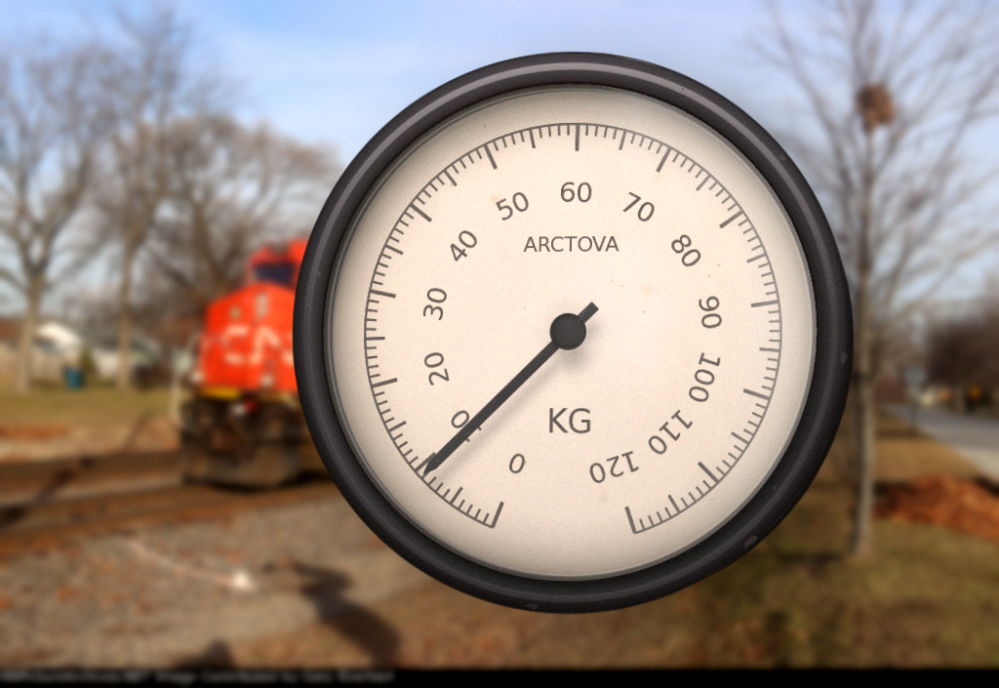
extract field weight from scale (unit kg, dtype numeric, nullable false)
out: 9 kg
